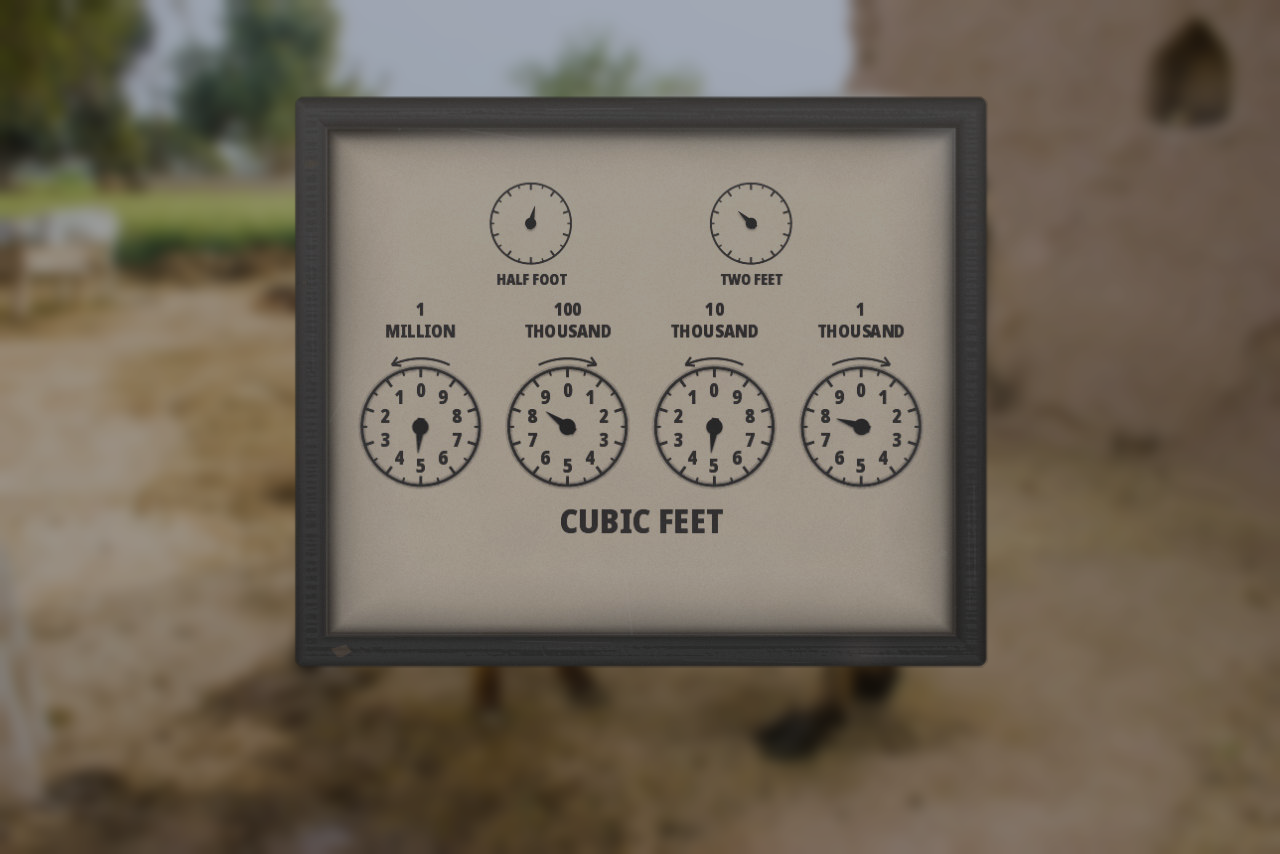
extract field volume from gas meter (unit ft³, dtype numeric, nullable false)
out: 484800 ft³
